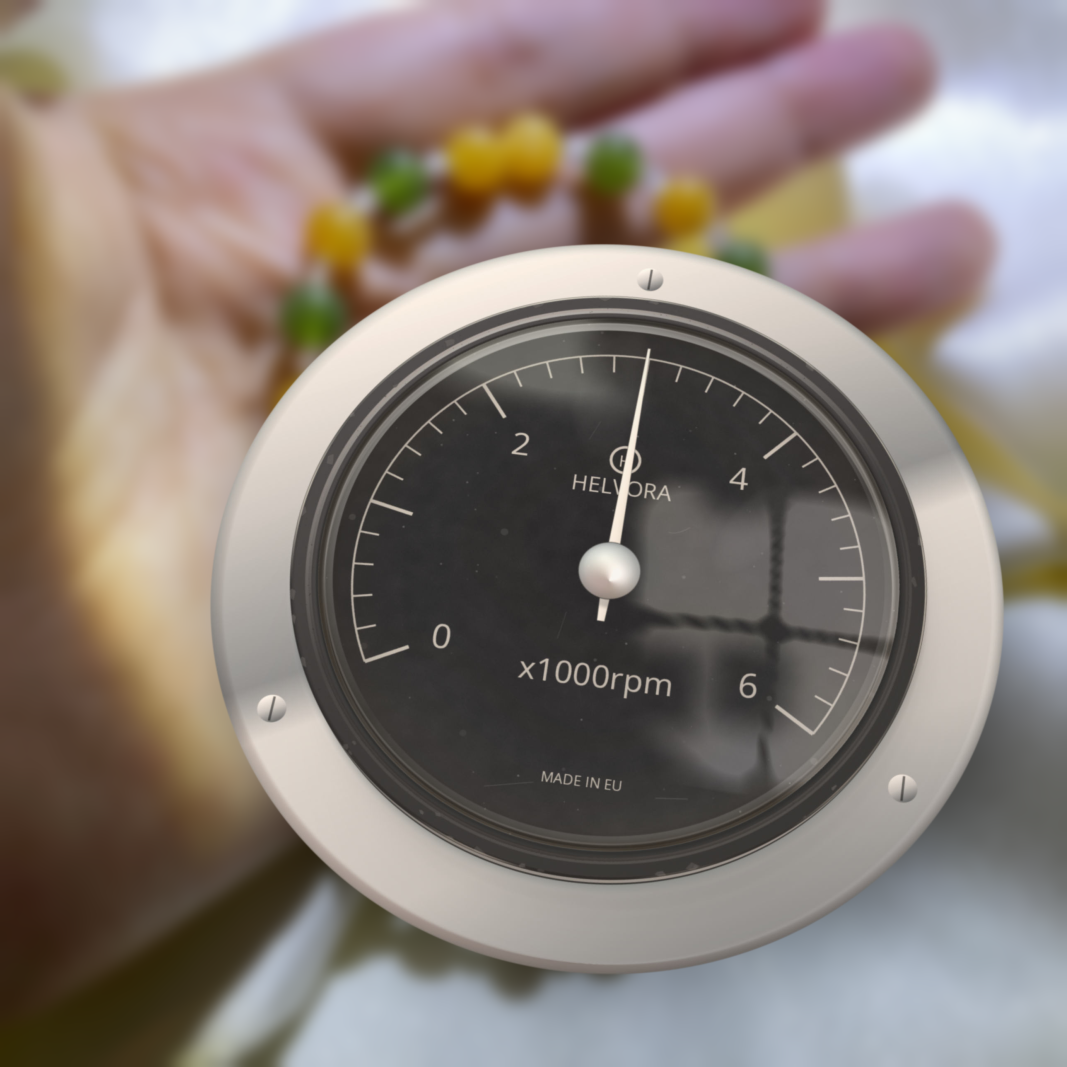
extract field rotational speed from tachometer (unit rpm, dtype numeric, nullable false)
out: 3000 rpm
